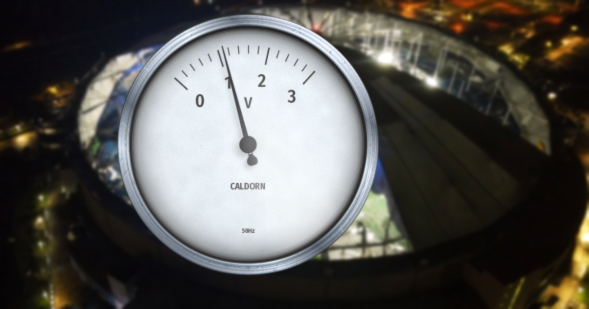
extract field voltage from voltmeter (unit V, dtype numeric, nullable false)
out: 1.1 V
